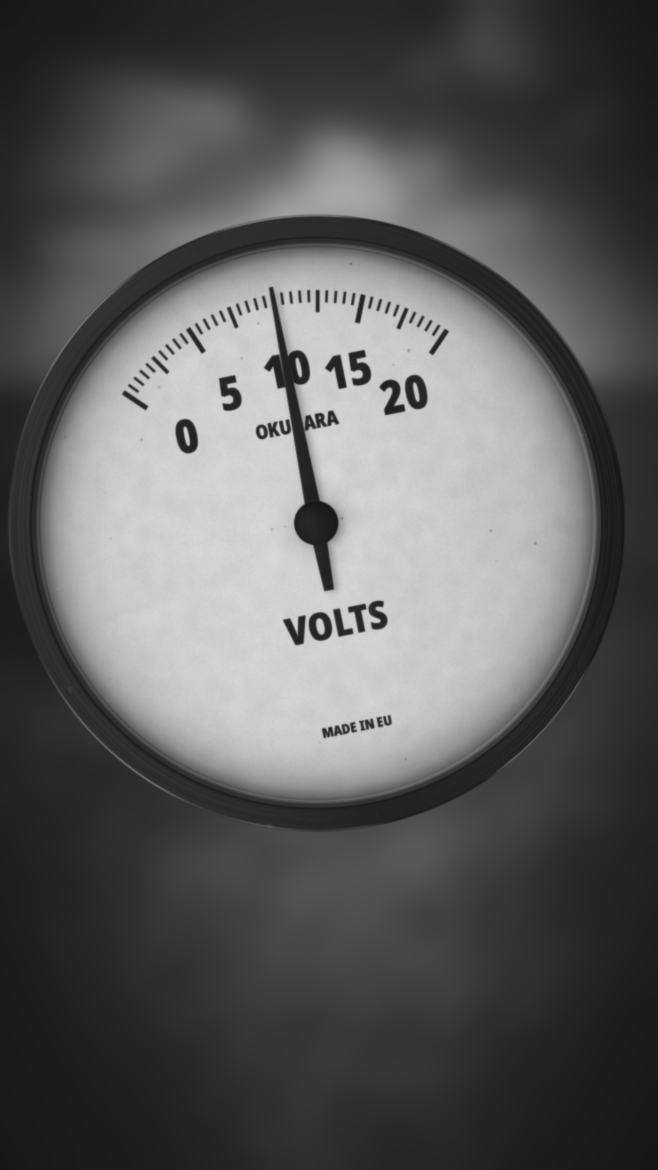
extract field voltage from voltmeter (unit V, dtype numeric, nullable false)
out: 10 V
